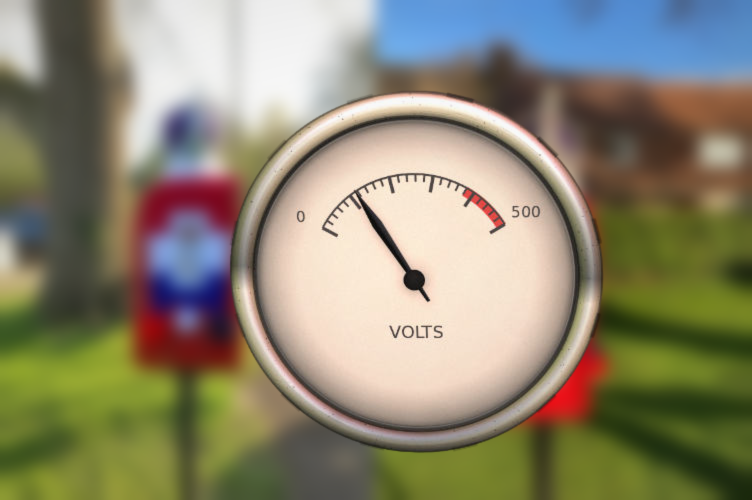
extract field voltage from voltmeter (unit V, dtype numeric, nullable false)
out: 120 V
